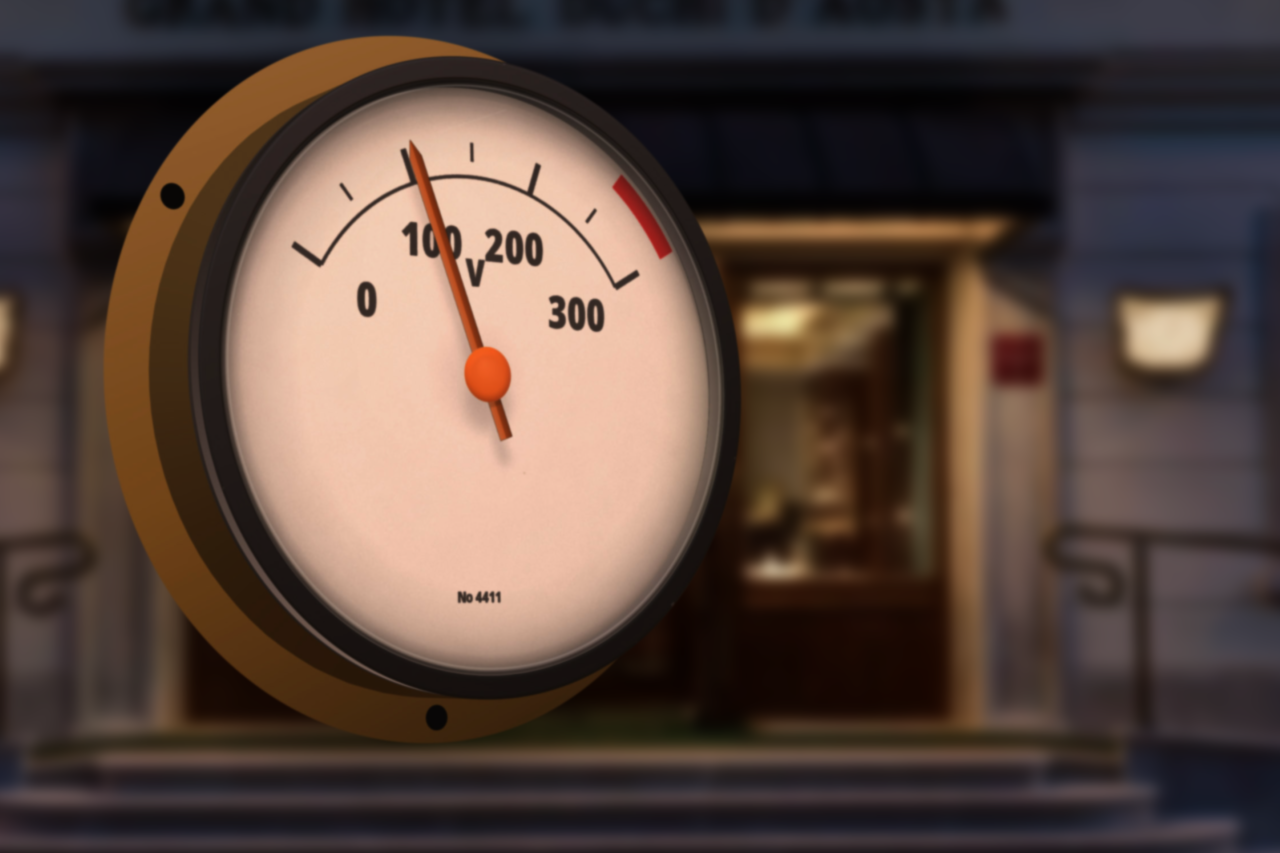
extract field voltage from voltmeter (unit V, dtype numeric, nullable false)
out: 100 V
